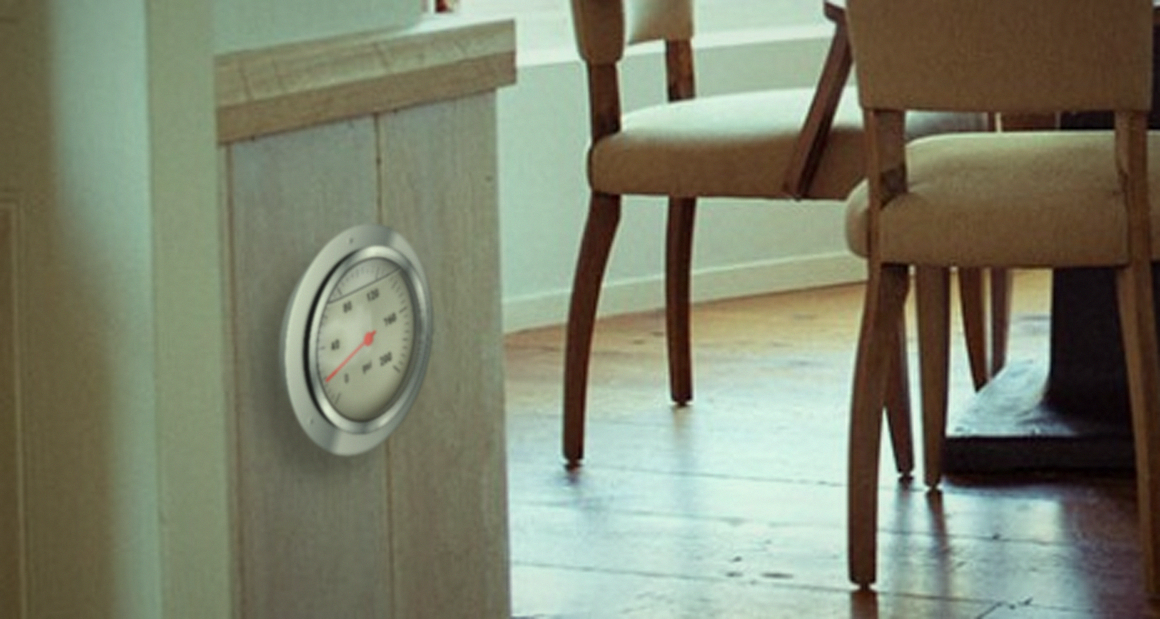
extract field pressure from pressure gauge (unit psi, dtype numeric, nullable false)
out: 20 psi
